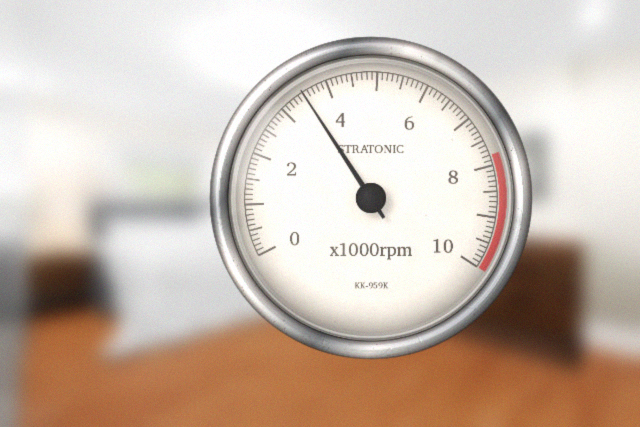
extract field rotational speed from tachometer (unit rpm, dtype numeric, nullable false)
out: 3500 rpm
